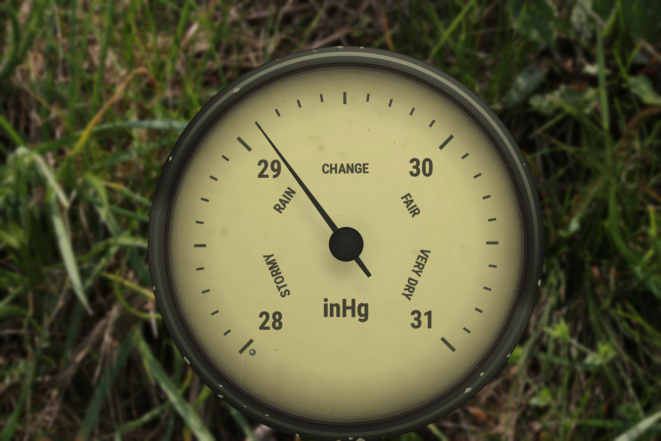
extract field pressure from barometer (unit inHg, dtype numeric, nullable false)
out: 29.1 inHg
